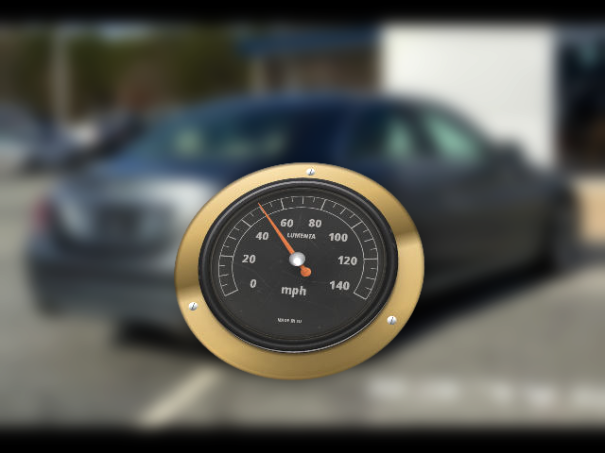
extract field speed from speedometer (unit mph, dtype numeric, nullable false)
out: 50 mph
